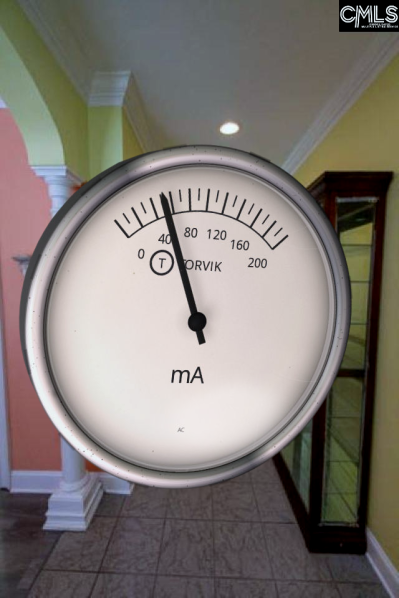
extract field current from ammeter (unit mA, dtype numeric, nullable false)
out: 50 mA
